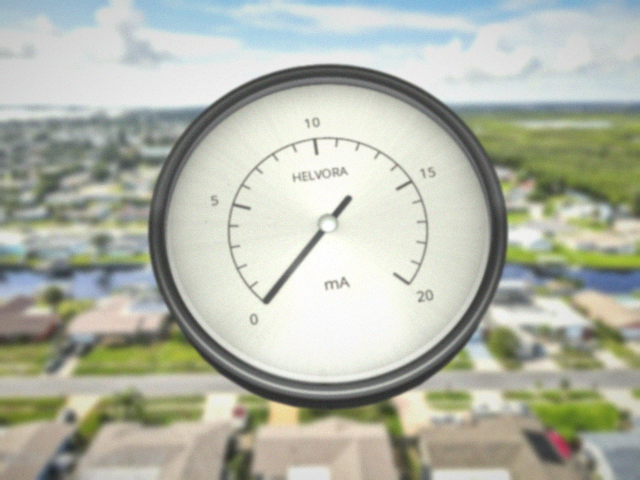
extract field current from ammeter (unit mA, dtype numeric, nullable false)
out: 0 mA
